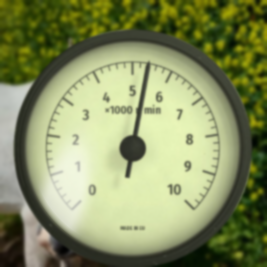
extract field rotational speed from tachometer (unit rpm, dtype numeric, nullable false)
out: 5400 rpm
